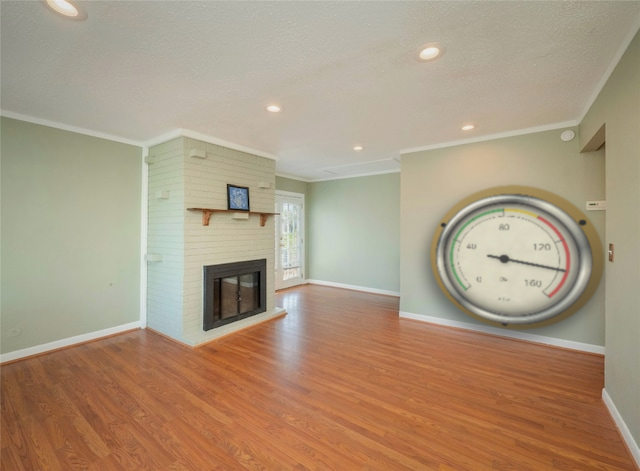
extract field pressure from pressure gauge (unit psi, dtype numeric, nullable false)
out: 140 psi
